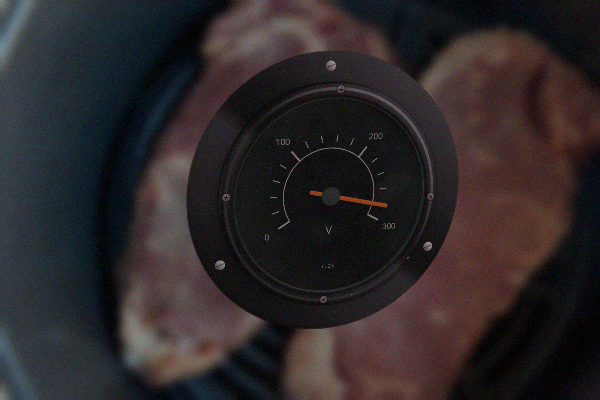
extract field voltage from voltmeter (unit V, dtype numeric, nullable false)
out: 280 V
